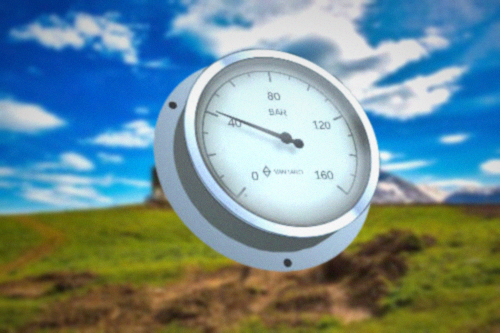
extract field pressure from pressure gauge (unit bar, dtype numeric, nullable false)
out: 40 bar
